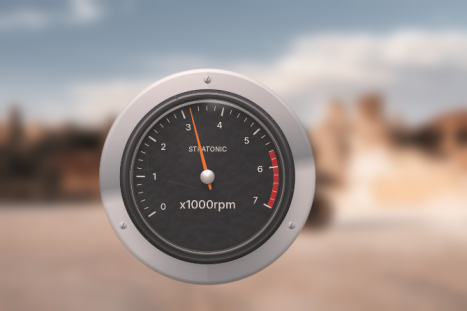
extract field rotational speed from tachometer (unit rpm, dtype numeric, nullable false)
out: 3200 rpm
